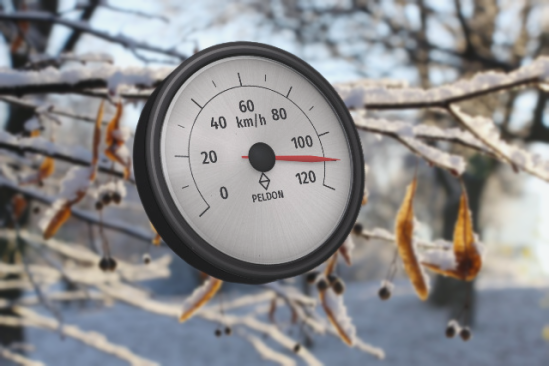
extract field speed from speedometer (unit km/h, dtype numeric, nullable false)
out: 110 km/h
